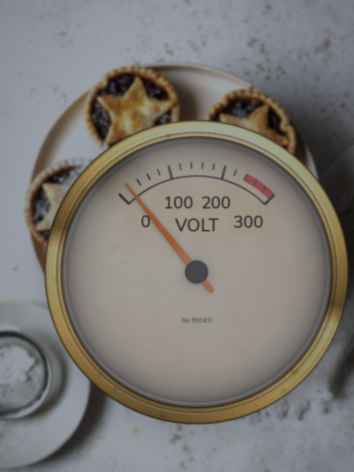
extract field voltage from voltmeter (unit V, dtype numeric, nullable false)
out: 20 V
